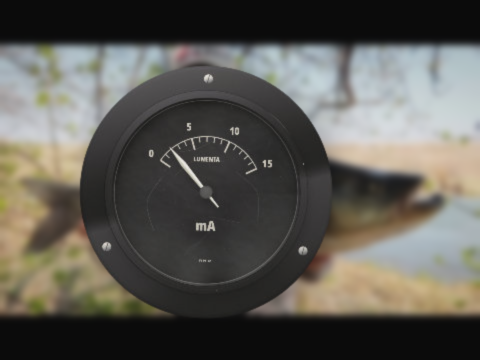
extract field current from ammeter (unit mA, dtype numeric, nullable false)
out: 2 mA
